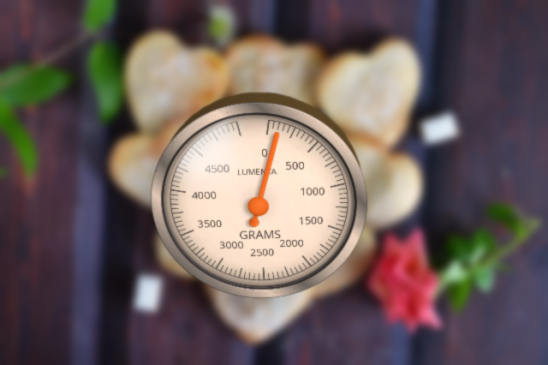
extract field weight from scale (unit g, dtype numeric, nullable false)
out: 100 g
